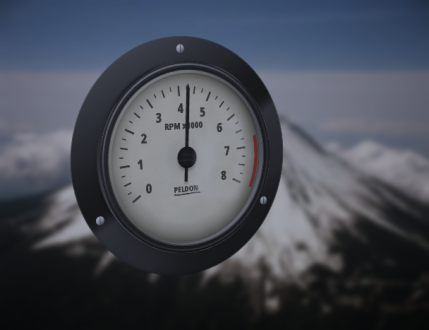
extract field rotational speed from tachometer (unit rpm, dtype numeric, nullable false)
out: 4250 rpm
